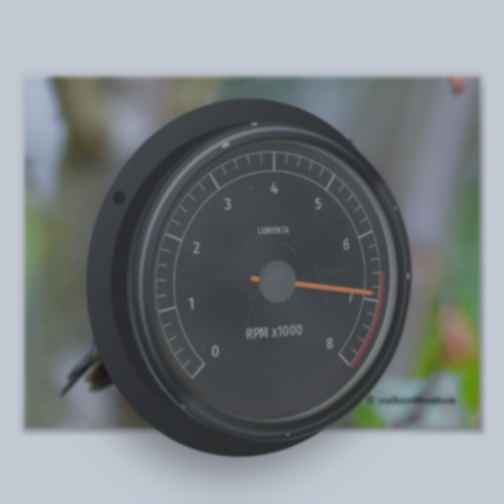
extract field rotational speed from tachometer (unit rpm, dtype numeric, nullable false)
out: 6900 rpm
